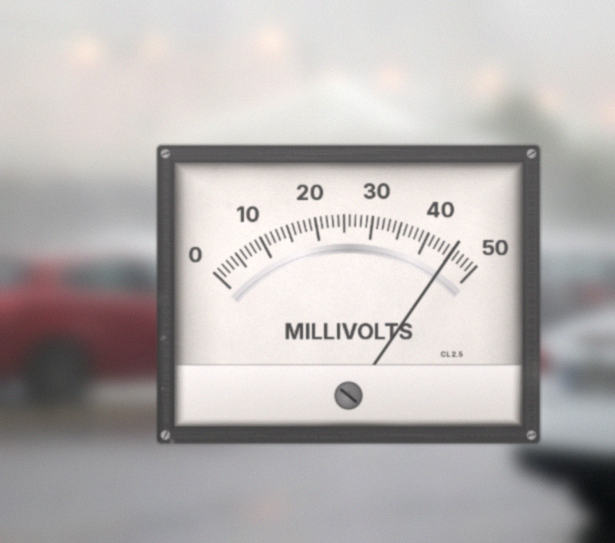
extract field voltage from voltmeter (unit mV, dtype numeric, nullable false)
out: 45 mV
